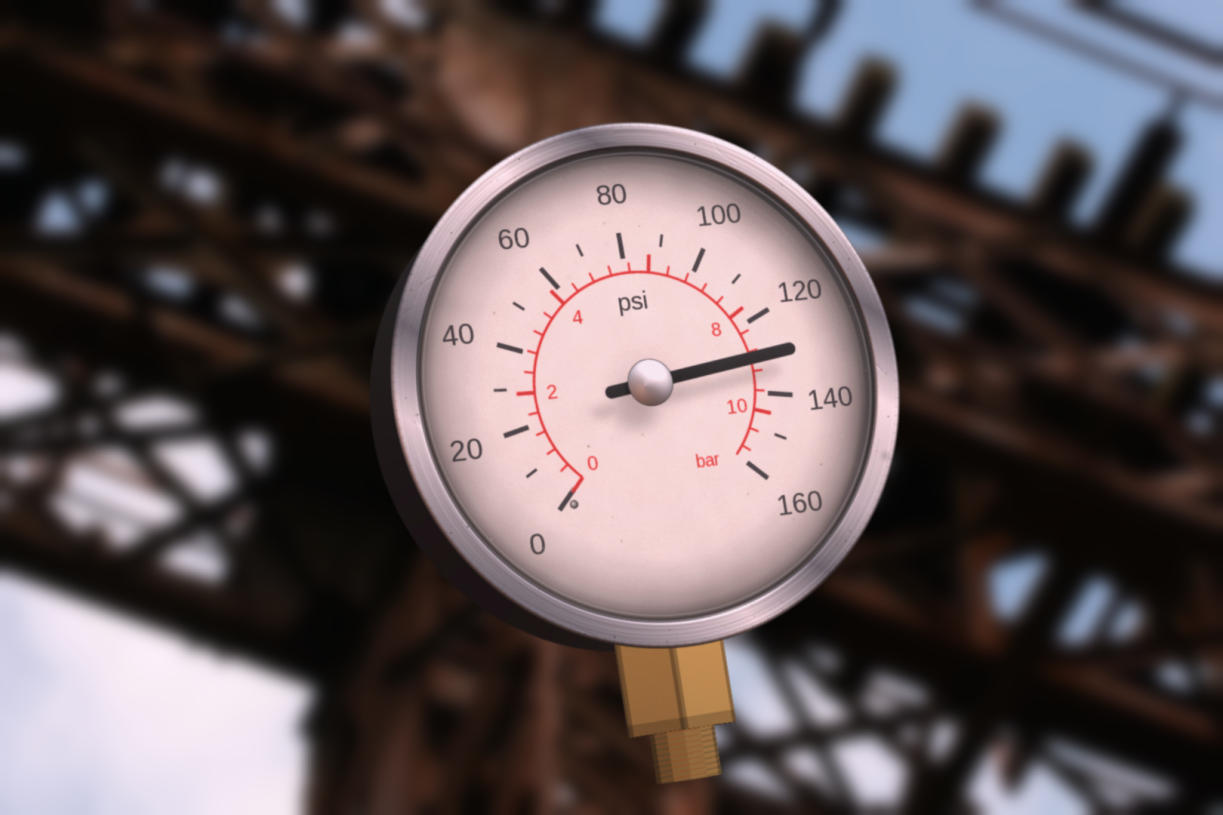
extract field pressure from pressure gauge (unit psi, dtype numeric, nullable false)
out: 130 psi
